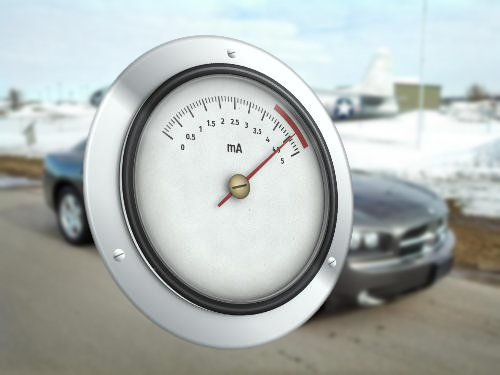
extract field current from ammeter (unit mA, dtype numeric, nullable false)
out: 4.5 mA
